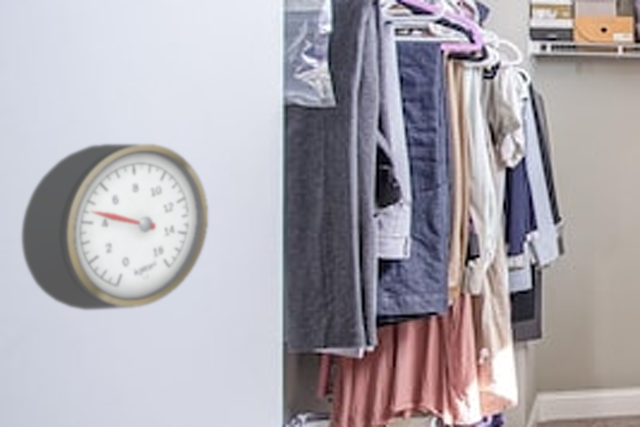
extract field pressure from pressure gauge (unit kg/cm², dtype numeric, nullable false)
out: 4.5 kg/cm²
